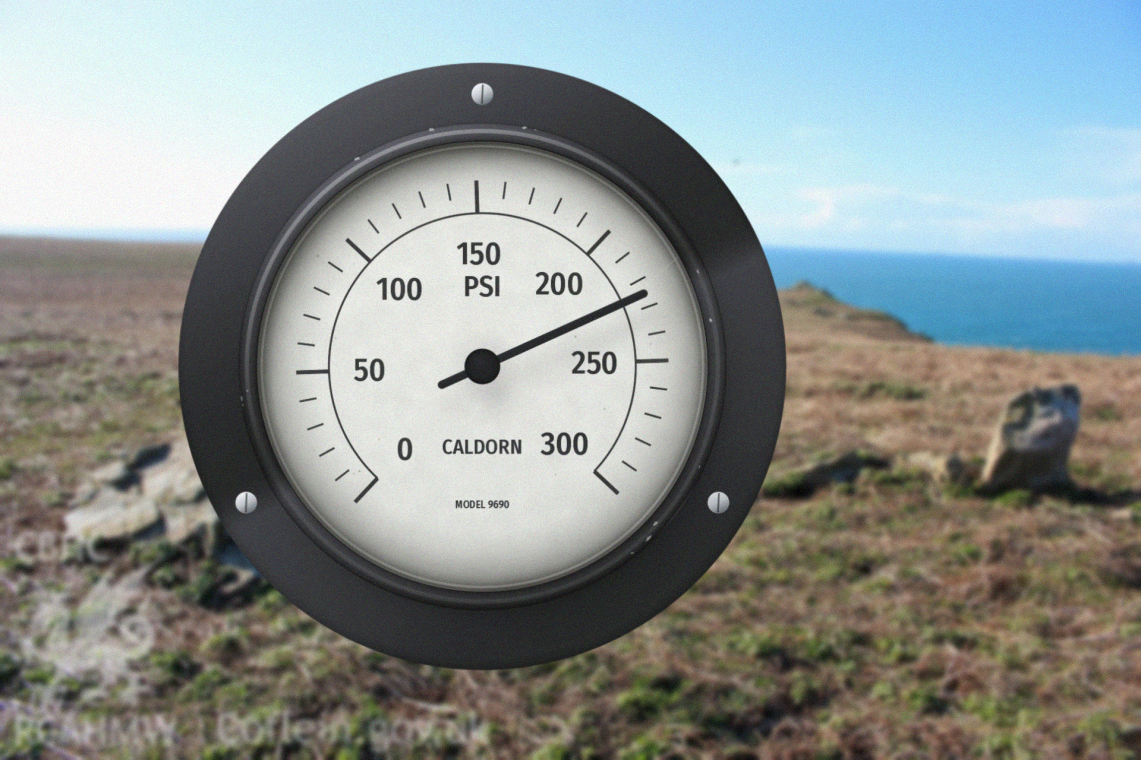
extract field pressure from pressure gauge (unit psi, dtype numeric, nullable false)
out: 225 psi
